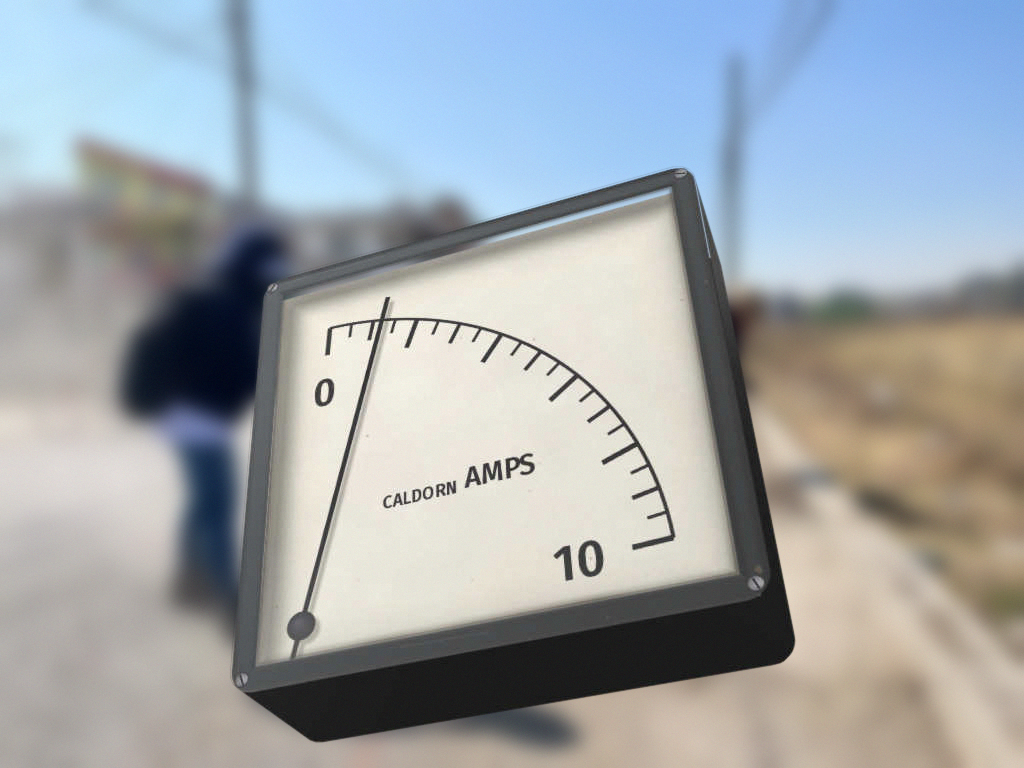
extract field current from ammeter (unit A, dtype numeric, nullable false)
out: 1.25 A
